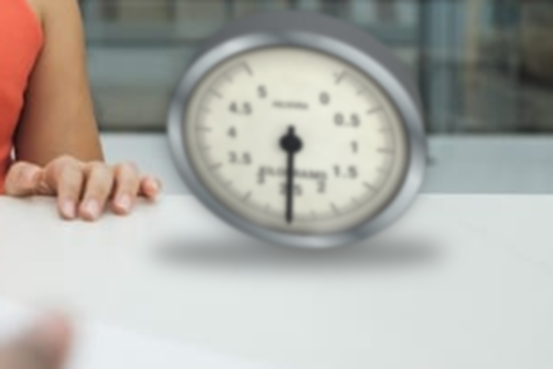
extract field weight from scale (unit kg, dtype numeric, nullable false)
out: 2.5 kg
